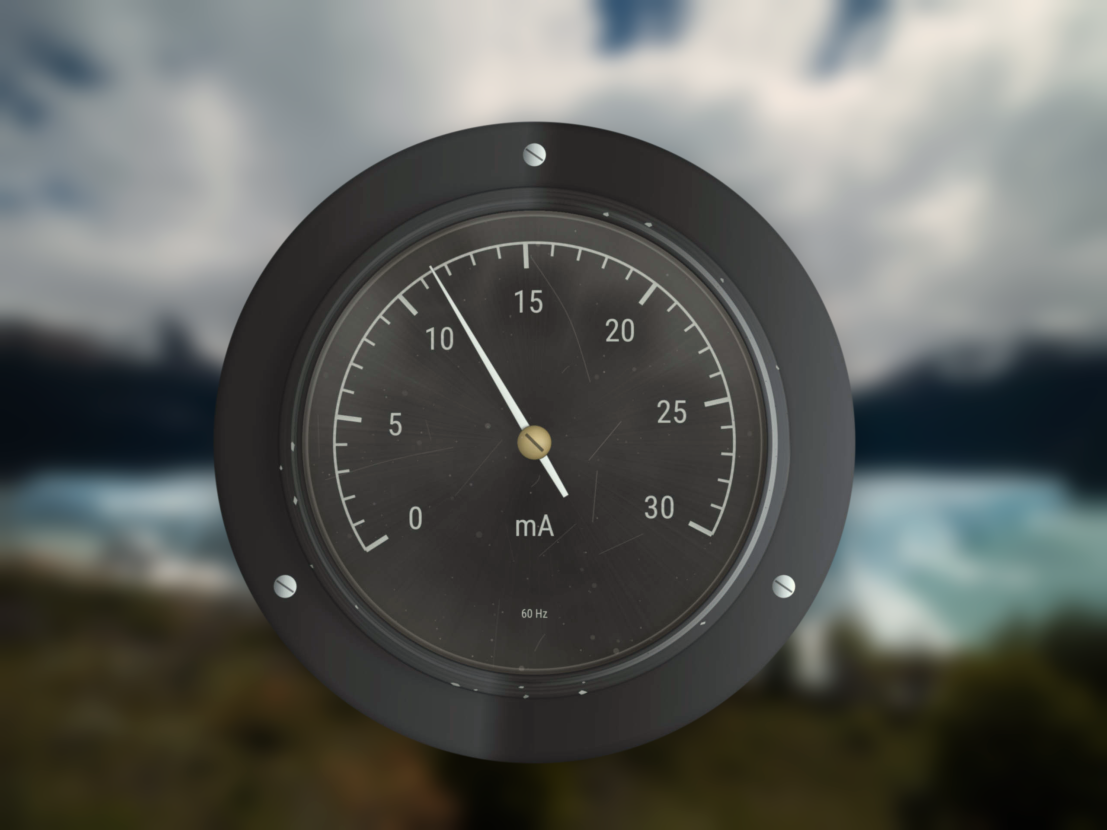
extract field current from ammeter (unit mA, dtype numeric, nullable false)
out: 11.5 mA
